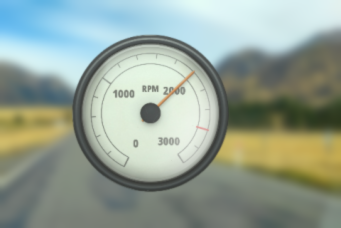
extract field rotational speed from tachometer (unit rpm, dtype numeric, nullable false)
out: 2000 rpm
